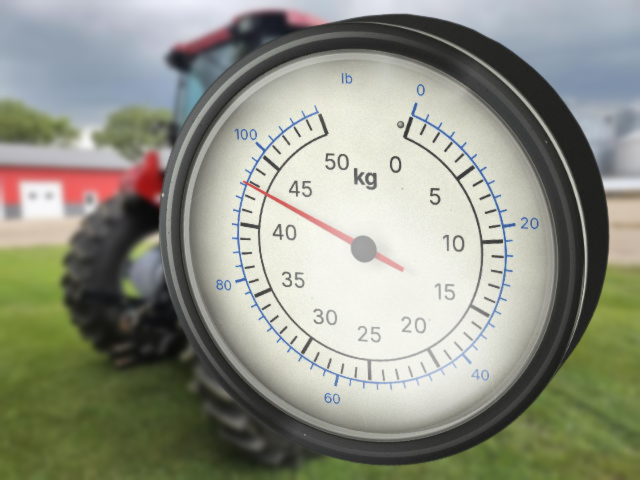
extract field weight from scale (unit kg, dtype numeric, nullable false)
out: 43 kg
